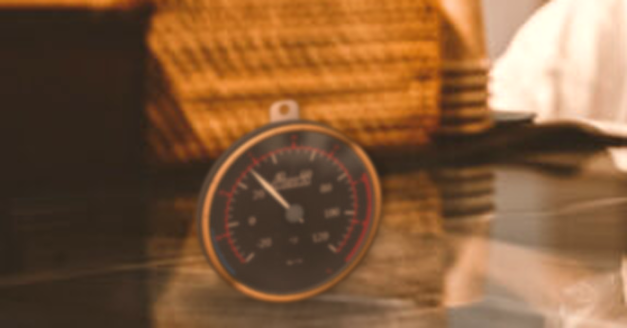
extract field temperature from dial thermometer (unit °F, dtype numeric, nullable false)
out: 28 °F
